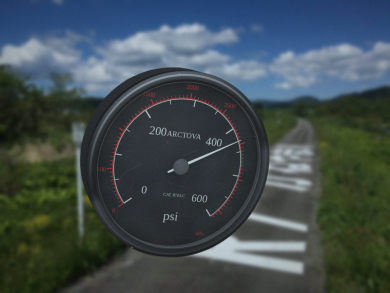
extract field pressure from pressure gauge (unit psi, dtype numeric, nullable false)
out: 425 psi
